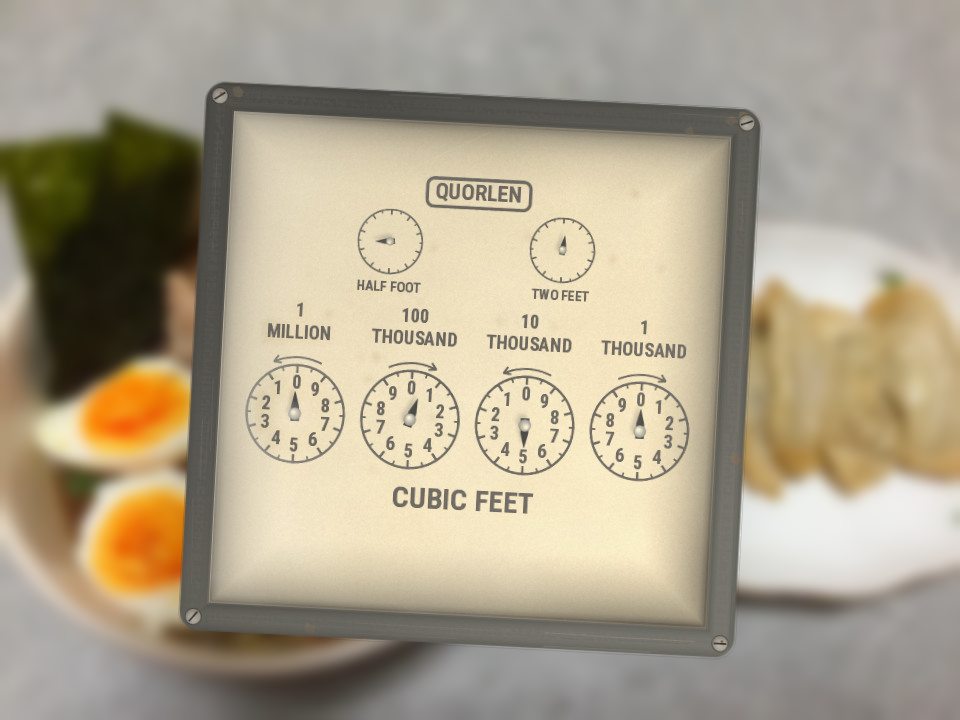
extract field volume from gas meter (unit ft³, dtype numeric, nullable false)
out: 5000 ft³
